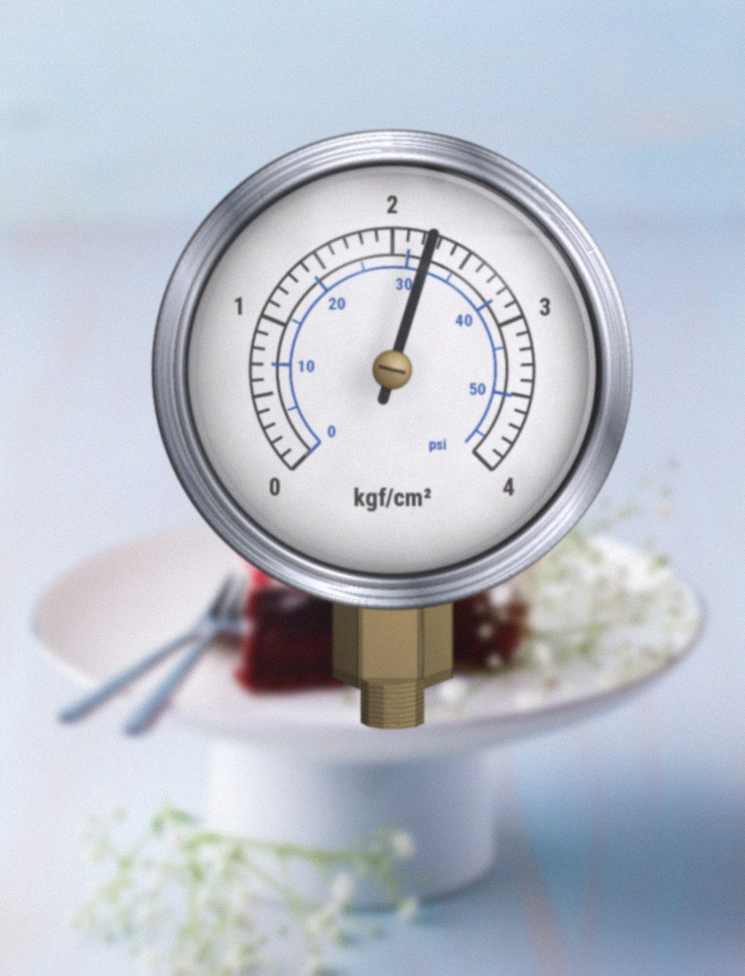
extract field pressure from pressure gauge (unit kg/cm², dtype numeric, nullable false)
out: 2.25 kg/cm²
